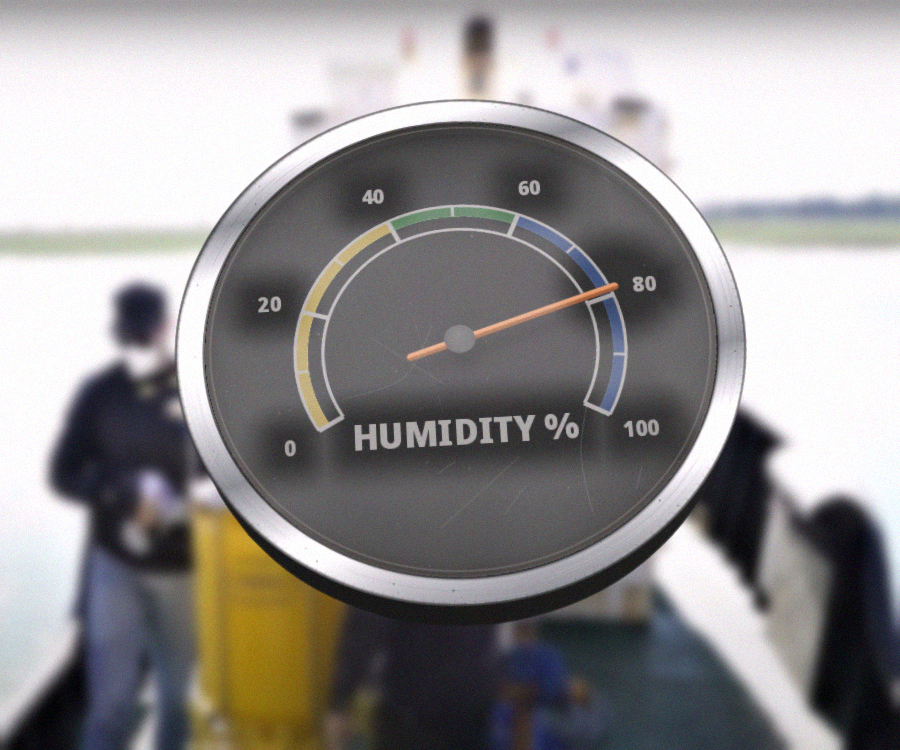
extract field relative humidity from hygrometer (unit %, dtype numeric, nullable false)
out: 80 %
